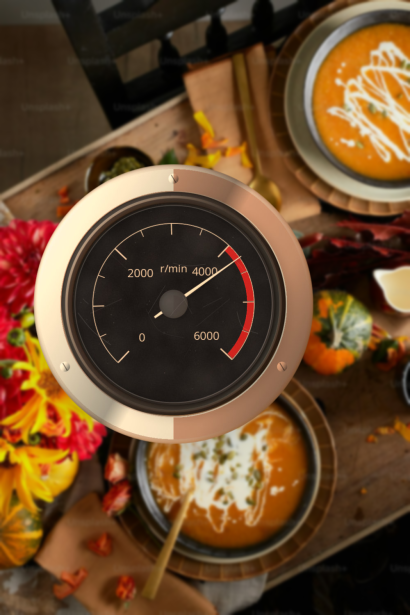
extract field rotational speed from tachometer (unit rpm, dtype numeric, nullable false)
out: 4250 rpm
